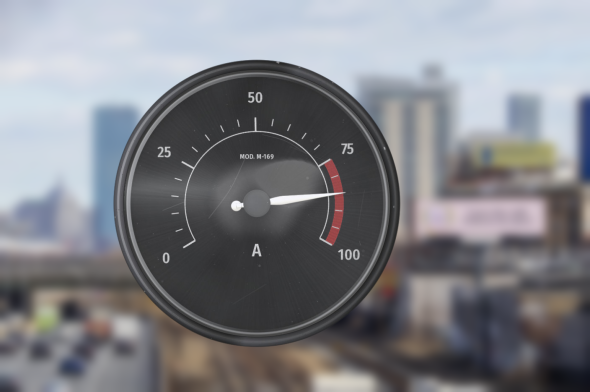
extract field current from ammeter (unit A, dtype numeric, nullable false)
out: 85 A
